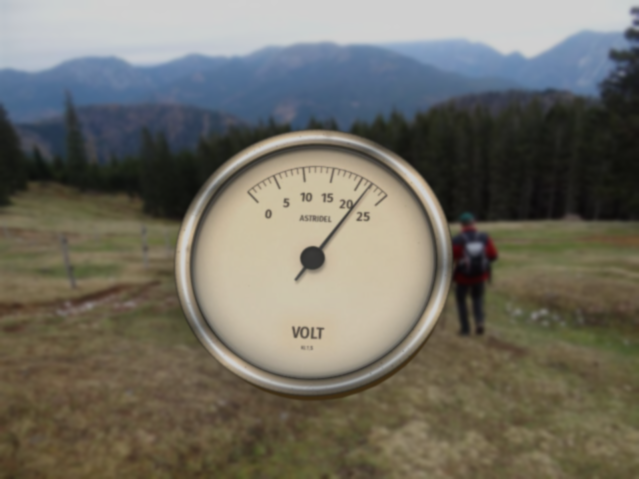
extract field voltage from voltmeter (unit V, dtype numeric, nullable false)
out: 22 V
